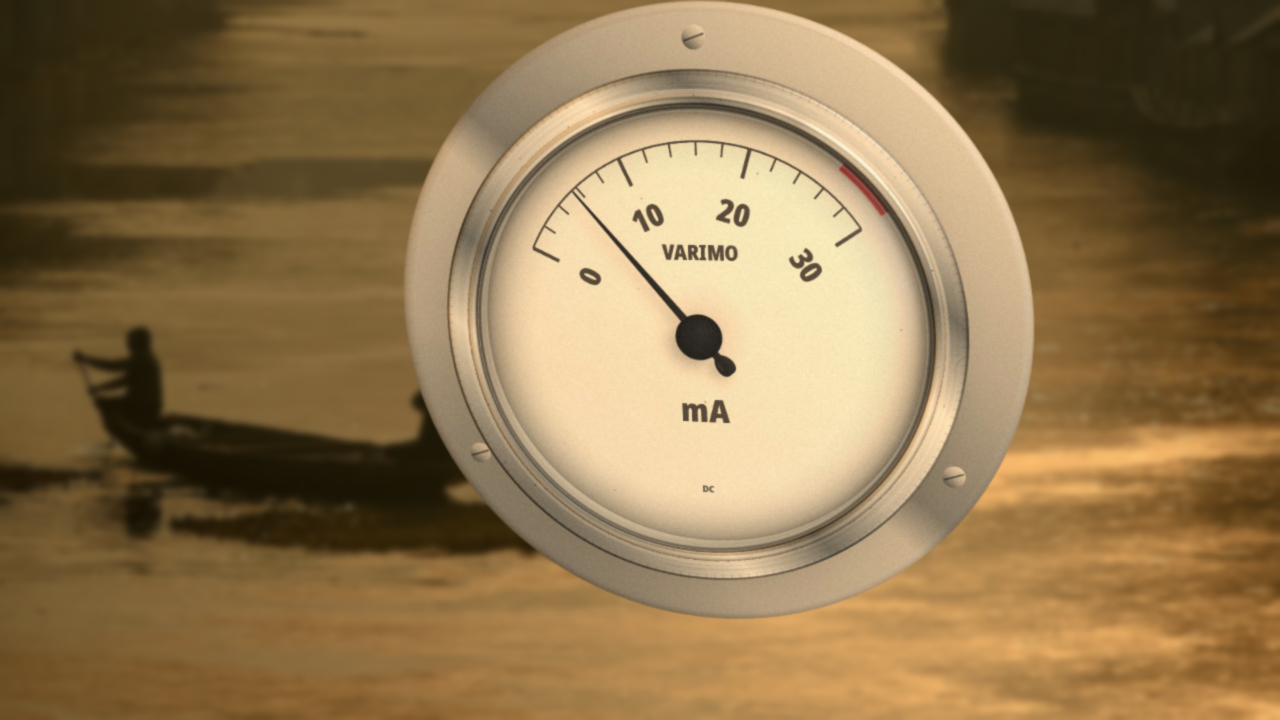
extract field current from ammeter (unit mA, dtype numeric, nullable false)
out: 6 mA
